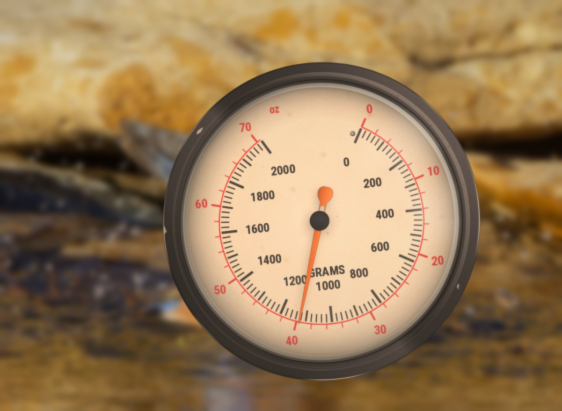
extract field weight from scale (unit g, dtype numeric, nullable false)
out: 1120 g
